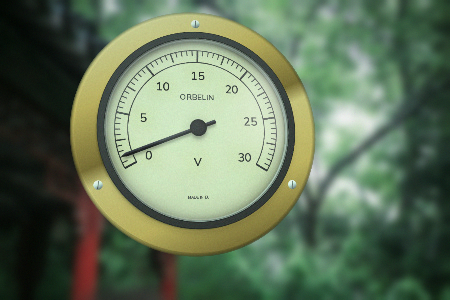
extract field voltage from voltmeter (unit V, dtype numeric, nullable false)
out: 1 V
